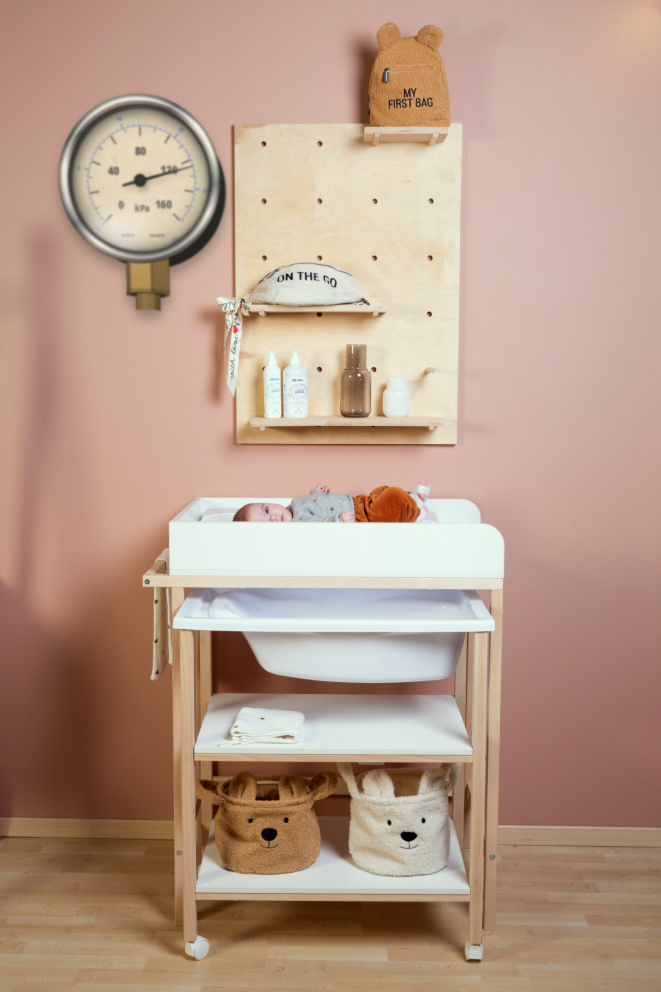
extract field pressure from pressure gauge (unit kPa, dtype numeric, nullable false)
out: 125 kPa
